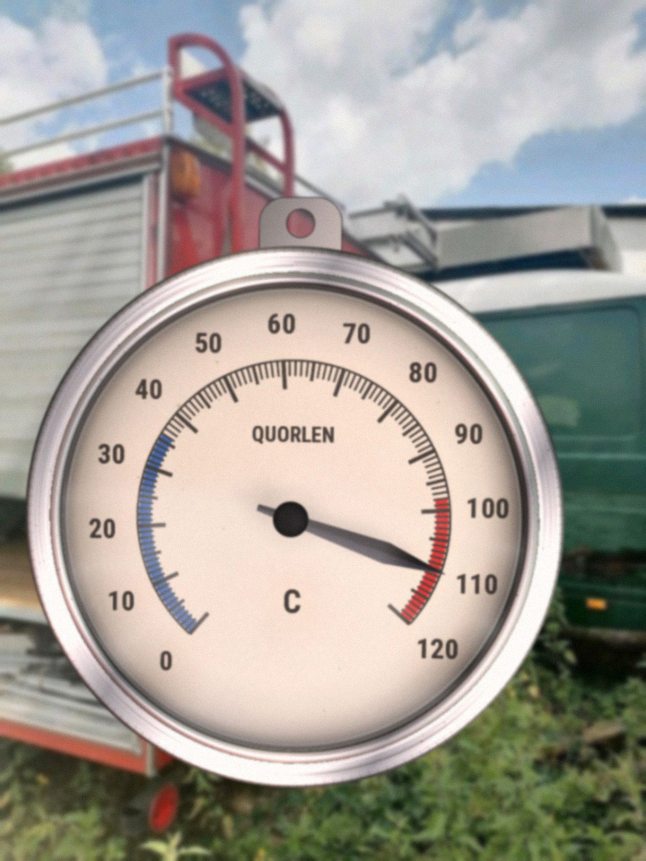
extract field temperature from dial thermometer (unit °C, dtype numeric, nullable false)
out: 110 °C
